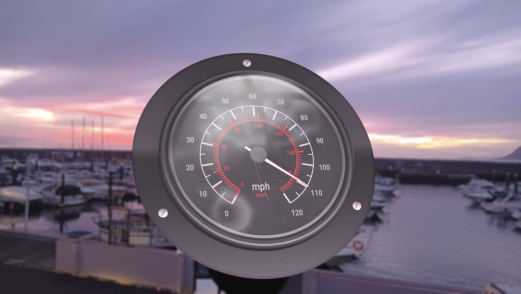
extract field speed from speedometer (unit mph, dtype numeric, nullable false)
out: 110 mph
